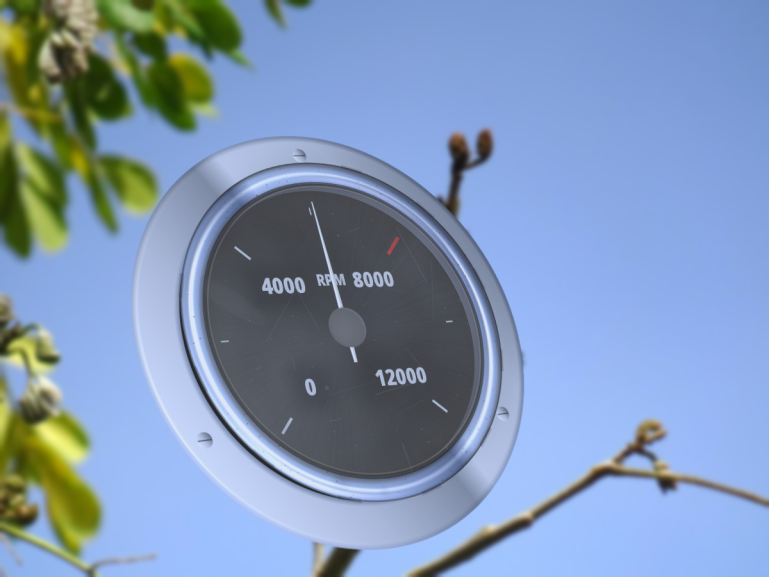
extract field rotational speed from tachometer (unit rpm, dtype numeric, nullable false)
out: 6000 rpm
